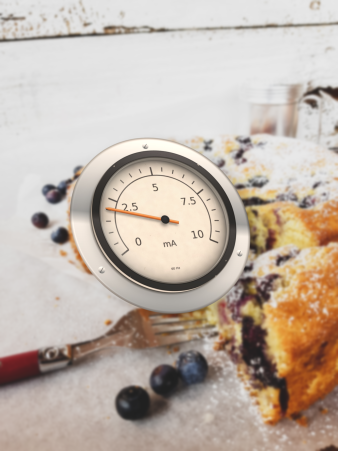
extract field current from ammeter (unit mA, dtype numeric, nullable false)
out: 2 mA
